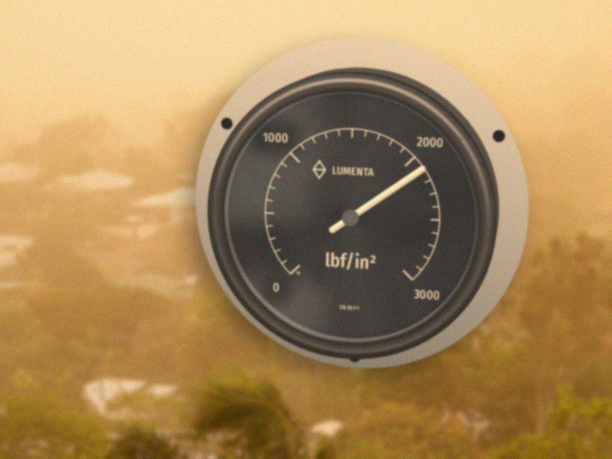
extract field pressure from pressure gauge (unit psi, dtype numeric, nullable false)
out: 2100 psi
